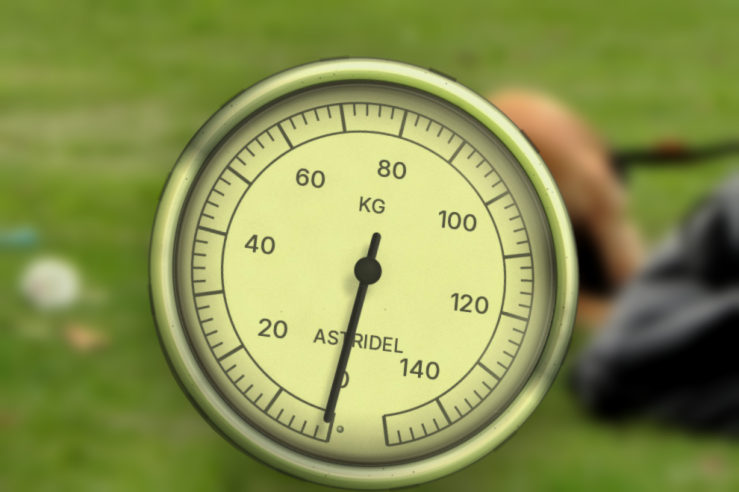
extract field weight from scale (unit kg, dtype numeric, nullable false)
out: 1 kg
